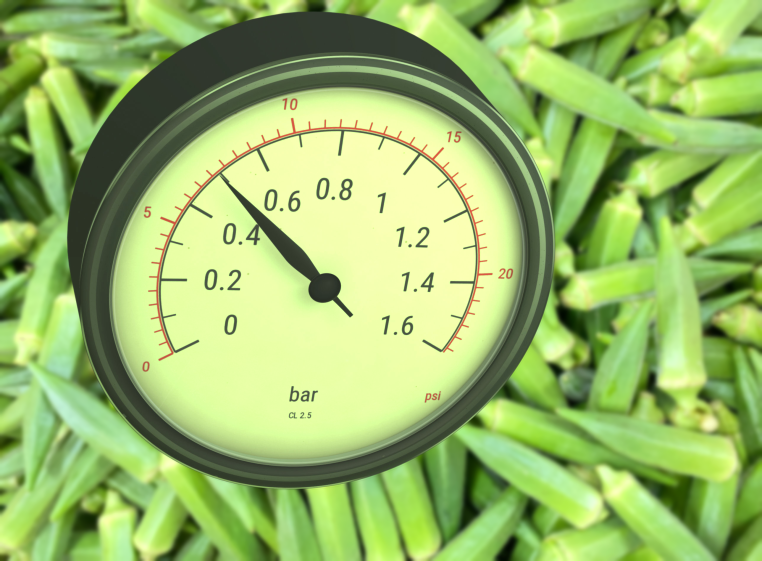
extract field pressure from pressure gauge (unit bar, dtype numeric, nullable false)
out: 0.5 bar
